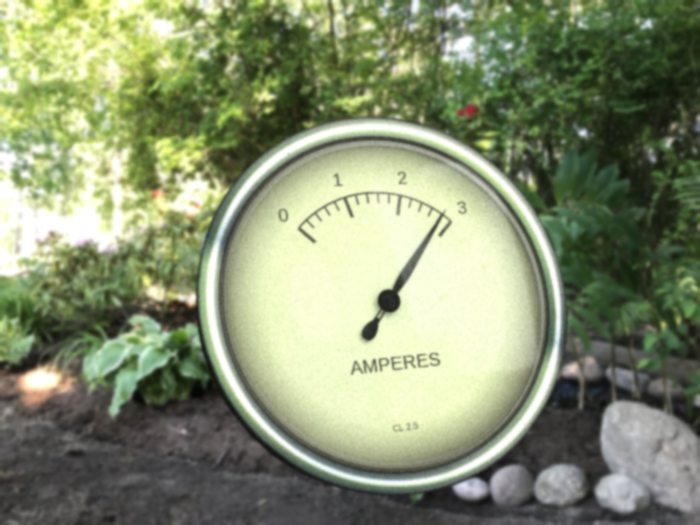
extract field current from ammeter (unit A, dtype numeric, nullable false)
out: 2.8 A
